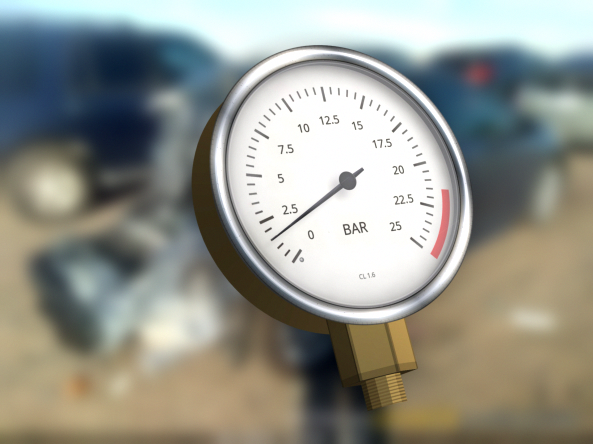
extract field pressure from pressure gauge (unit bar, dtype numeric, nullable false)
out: 1.5 bar
